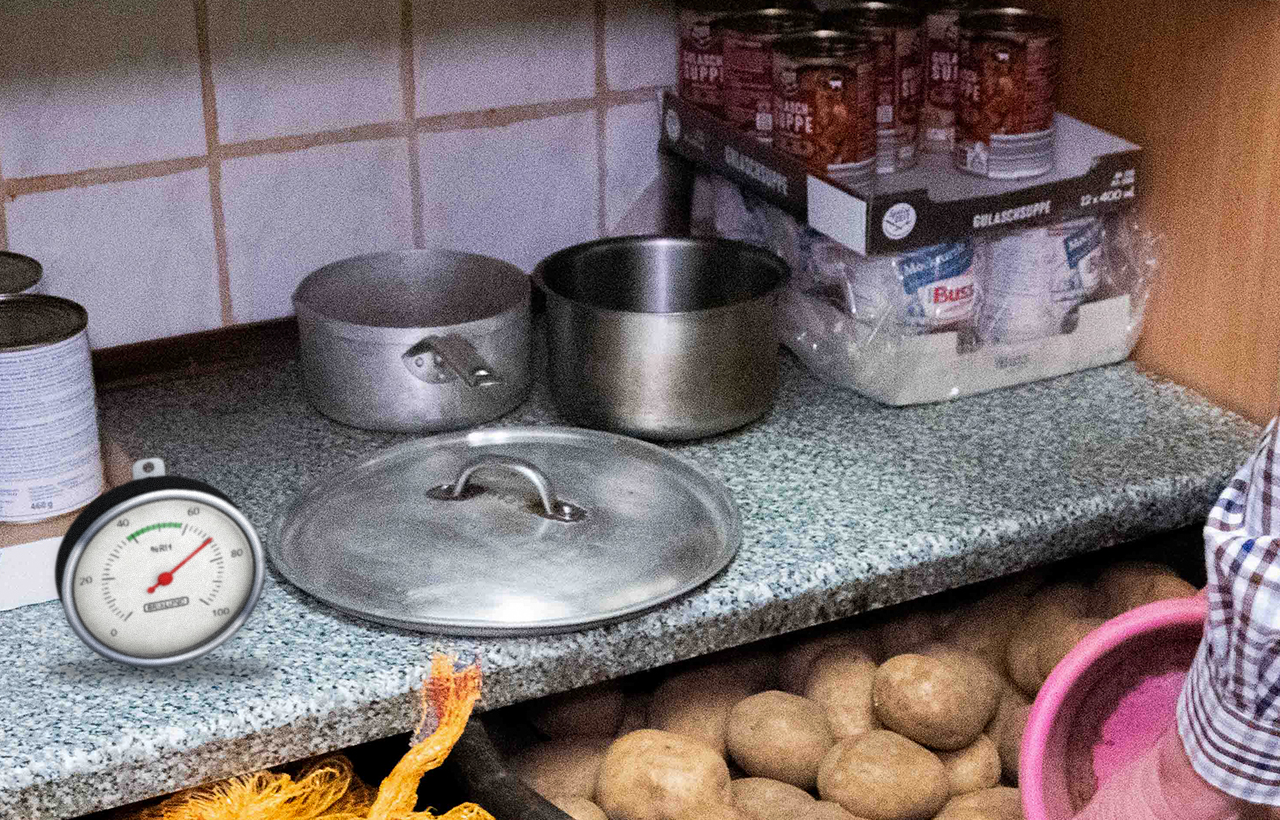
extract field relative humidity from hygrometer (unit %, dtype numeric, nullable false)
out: 70 %
